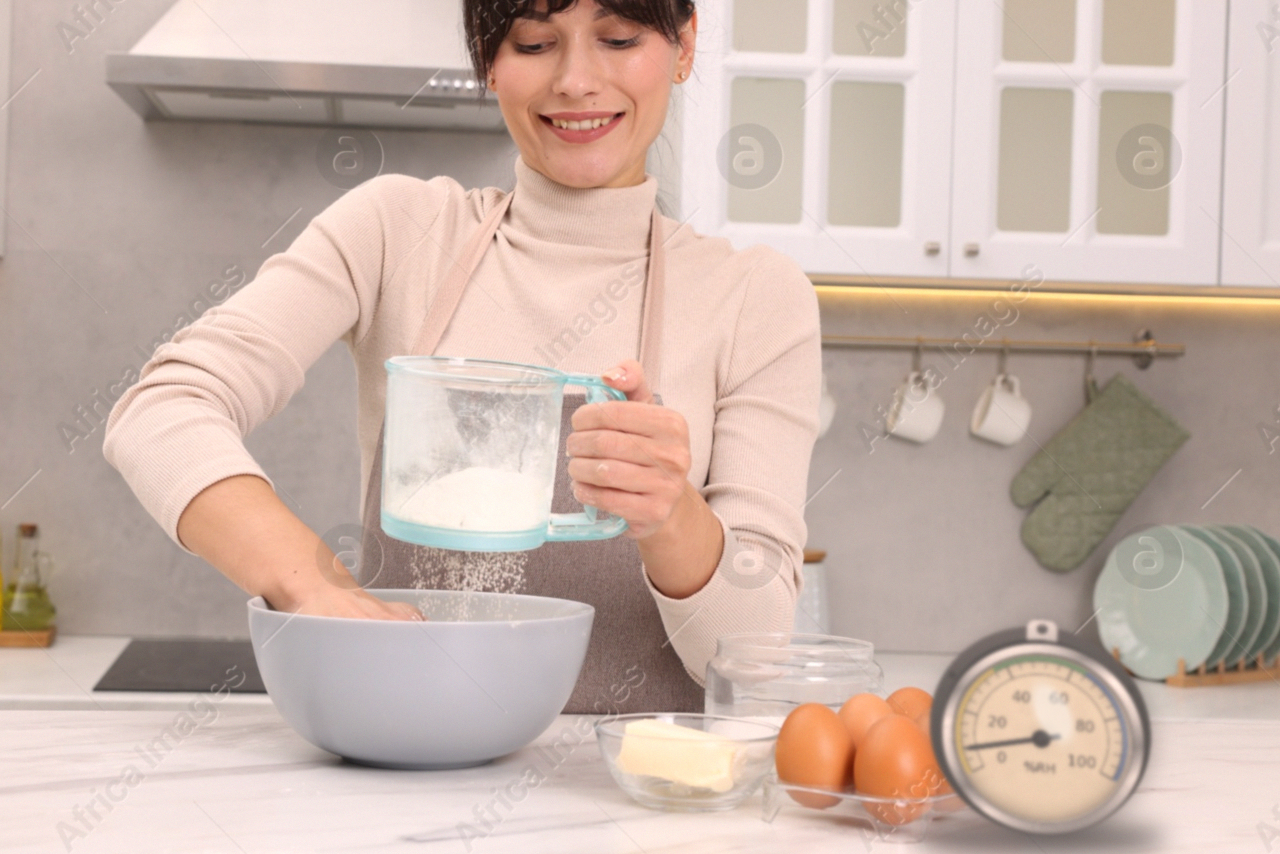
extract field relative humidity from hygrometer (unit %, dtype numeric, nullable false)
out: 8 %
